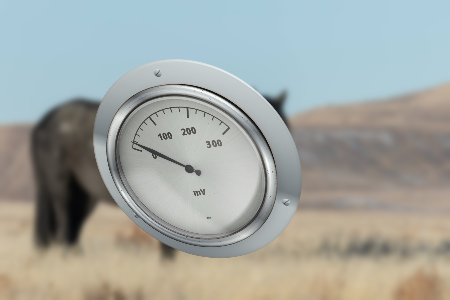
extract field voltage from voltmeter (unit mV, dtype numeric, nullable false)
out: 20 mV
